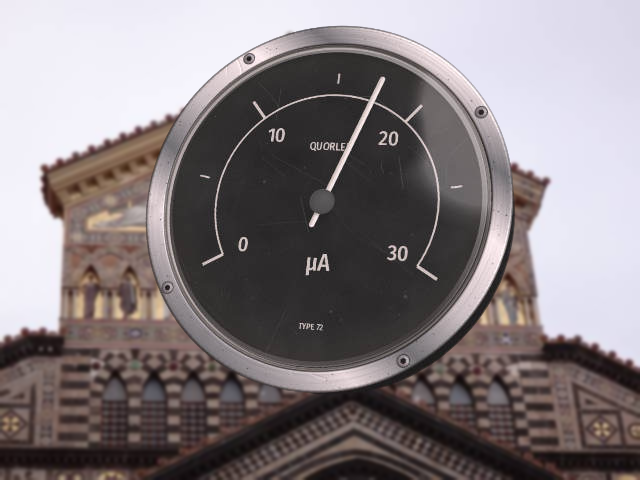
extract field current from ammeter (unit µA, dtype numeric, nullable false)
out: 17.5 µA
